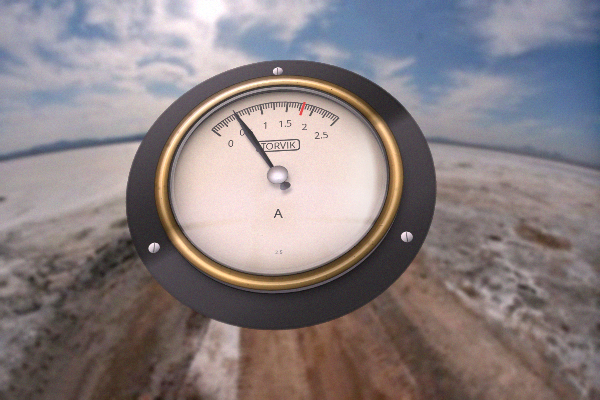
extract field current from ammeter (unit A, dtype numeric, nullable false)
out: 0.5 A
